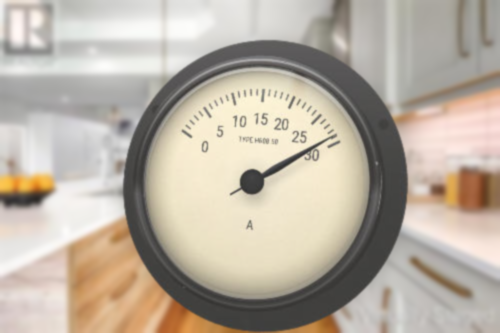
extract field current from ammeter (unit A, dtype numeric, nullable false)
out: 29 A
